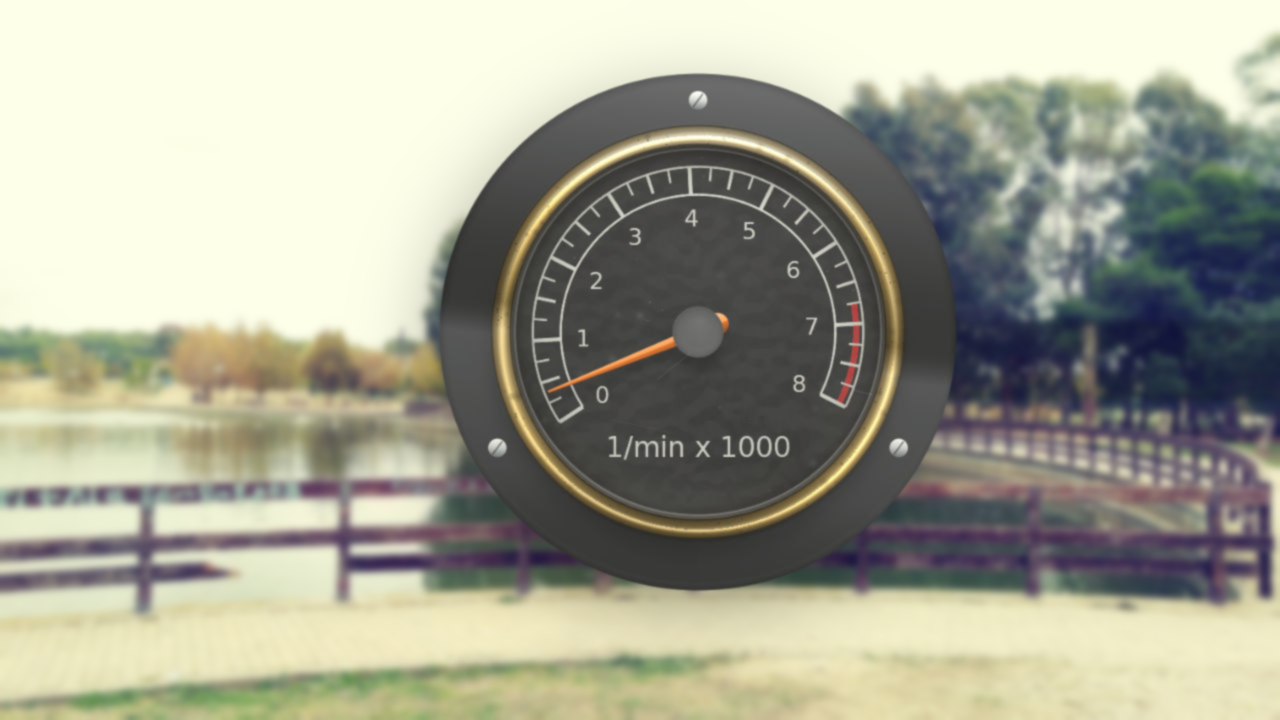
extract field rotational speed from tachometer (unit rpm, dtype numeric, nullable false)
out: 375 rpm
